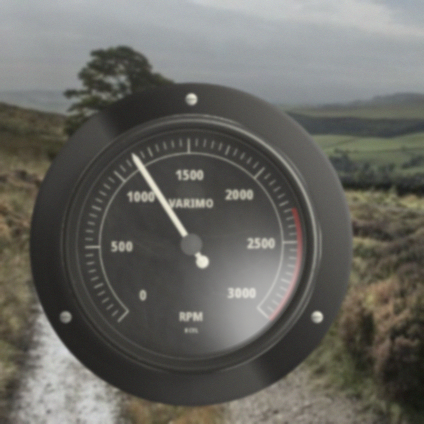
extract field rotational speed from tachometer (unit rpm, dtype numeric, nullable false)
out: 1150 rpm
